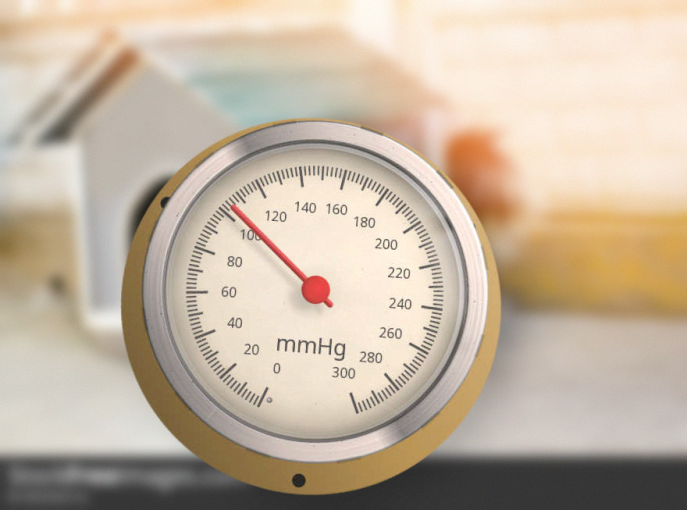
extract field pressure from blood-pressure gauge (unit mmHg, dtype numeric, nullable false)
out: 104 mmHg
